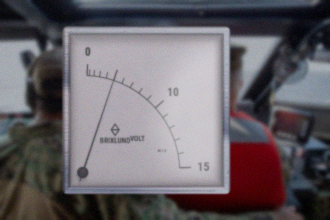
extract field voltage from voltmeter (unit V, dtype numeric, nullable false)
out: 5 V
